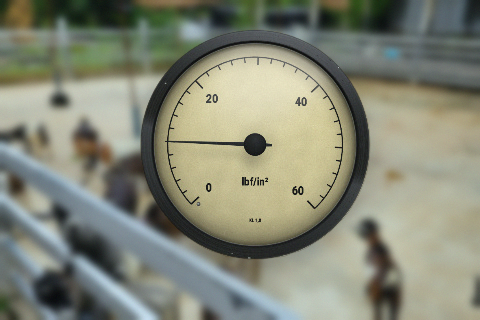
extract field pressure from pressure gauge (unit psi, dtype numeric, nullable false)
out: 10 psi
